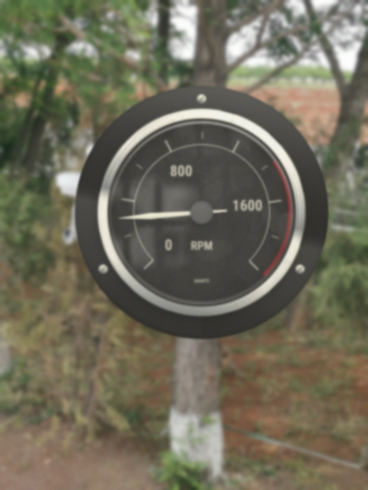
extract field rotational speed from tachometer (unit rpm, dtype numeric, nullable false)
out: 300 rpm
